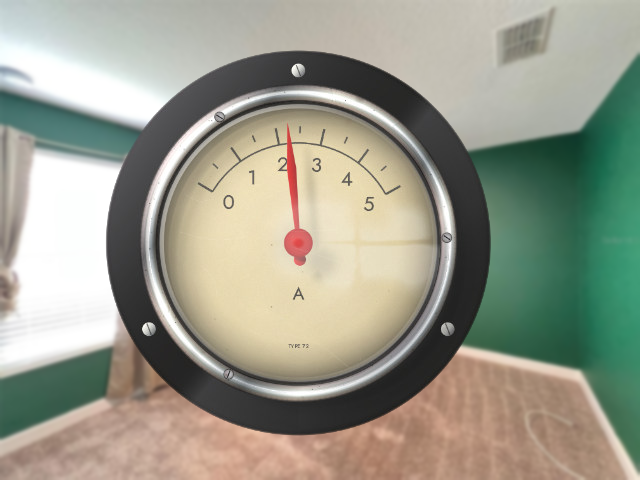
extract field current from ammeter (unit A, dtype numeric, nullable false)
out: 2.25 A
